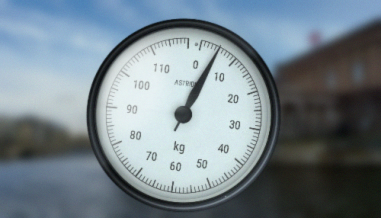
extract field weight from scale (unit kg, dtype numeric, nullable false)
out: 5 kg
